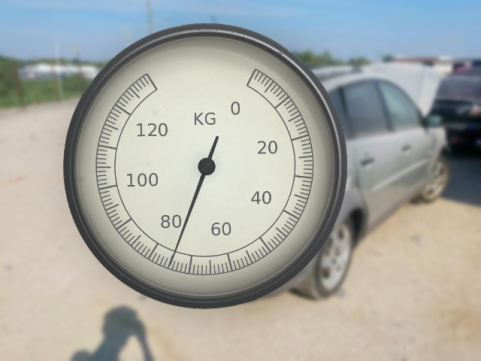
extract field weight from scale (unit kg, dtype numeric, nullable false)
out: 75 kg
